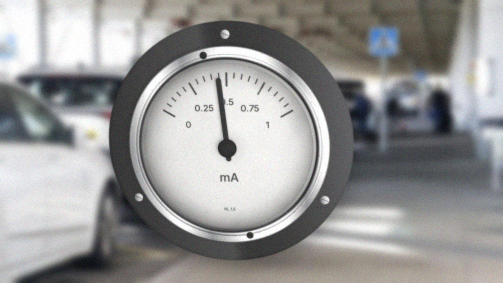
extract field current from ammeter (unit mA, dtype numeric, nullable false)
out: 0.45 mA
